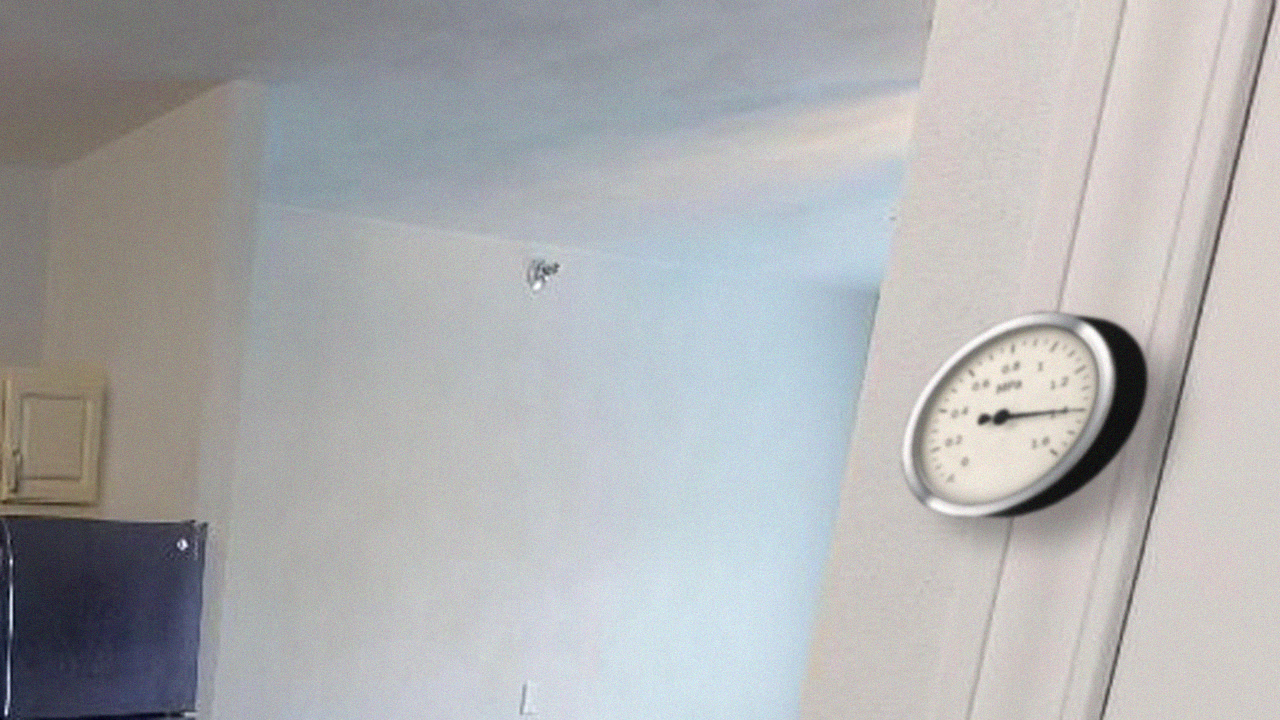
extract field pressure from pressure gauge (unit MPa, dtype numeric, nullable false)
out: 1.4 MPa
